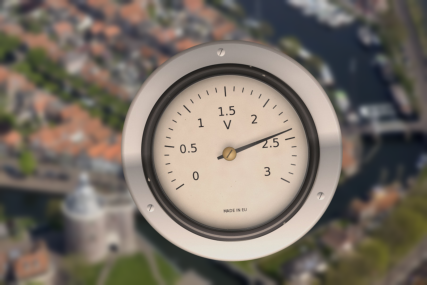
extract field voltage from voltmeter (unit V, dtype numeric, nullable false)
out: 2.4 V
